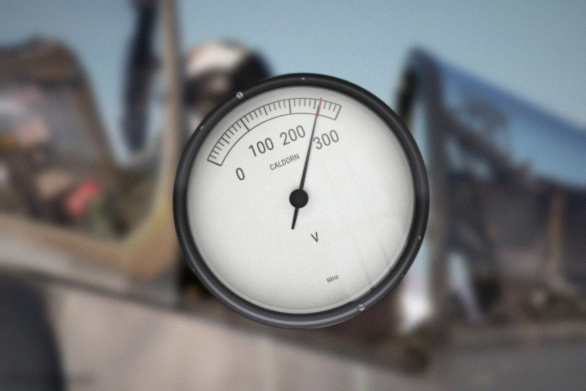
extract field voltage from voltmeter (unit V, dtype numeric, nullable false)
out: 260 V
